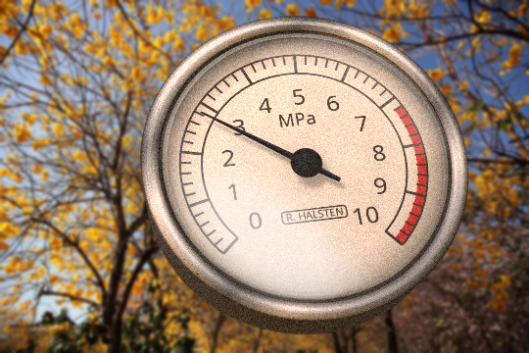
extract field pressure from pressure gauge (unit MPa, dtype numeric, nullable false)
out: 2.8 MPa
